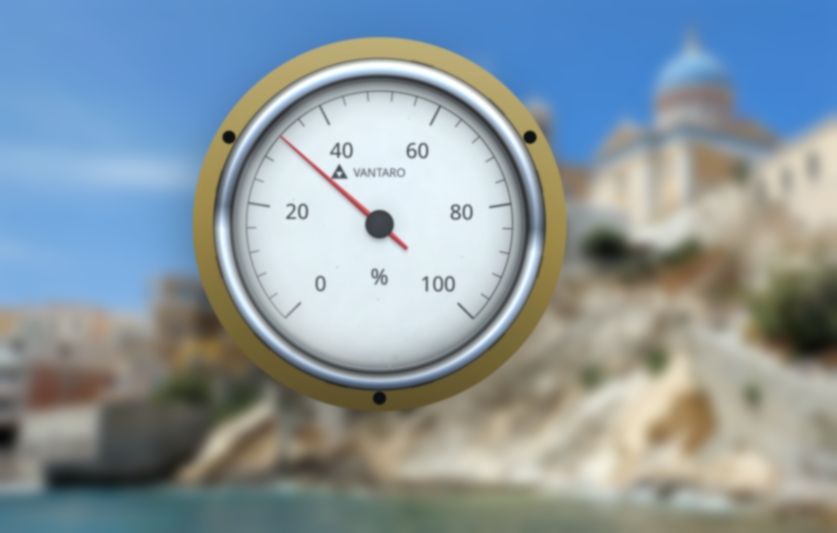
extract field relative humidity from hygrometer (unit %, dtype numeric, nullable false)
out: 32 %
